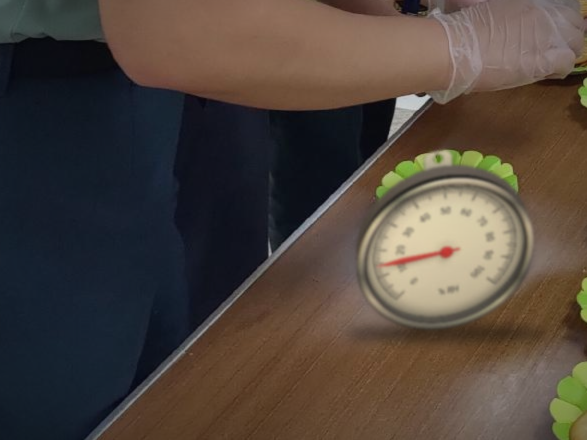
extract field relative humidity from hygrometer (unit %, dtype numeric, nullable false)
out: 15 %
